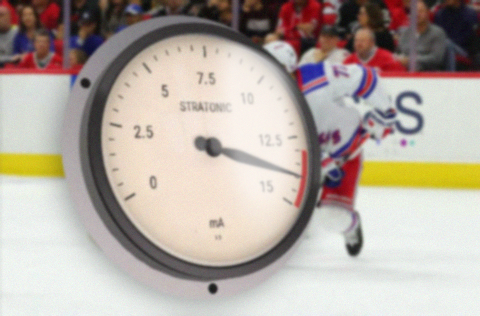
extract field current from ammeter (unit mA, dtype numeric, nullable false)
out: 14 mA
